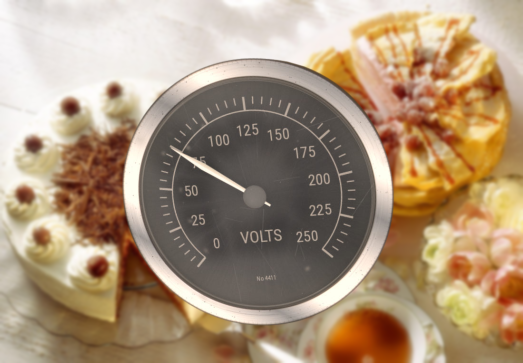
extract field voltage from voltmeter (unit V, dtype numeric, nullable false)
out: 75 V
